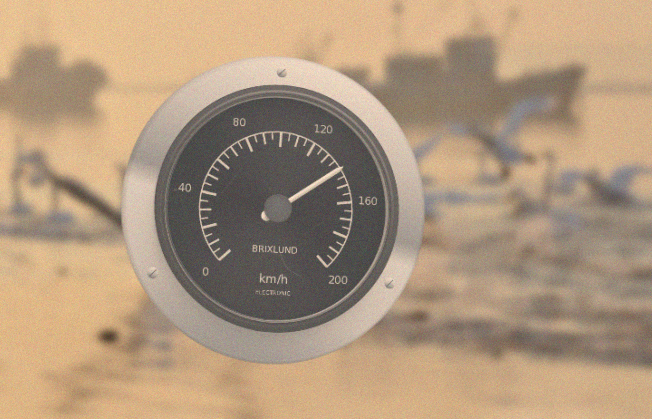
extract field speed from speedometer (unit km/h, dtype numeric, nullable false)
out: 140 km/h
